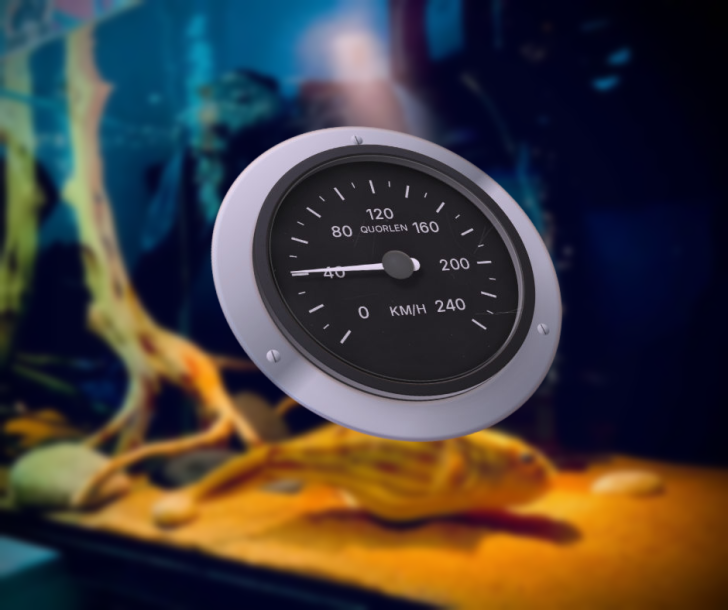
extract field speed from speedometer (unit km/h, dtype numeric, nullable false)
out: 40 km/h
